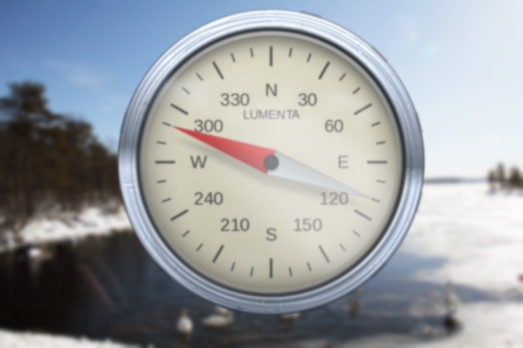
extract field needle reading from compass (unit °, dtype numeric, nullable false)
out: 290 °
